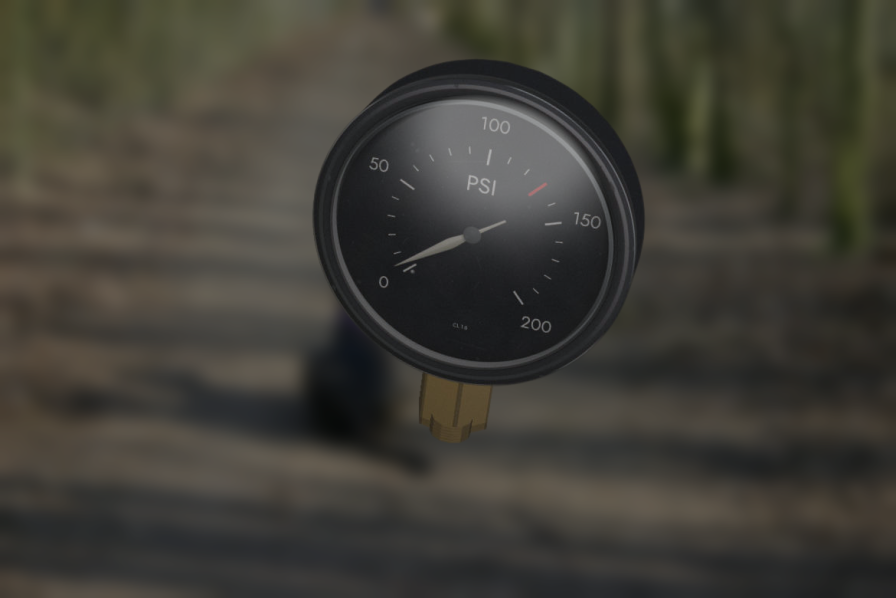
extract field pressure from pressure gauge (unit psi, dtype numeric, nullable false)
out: 5 psi
